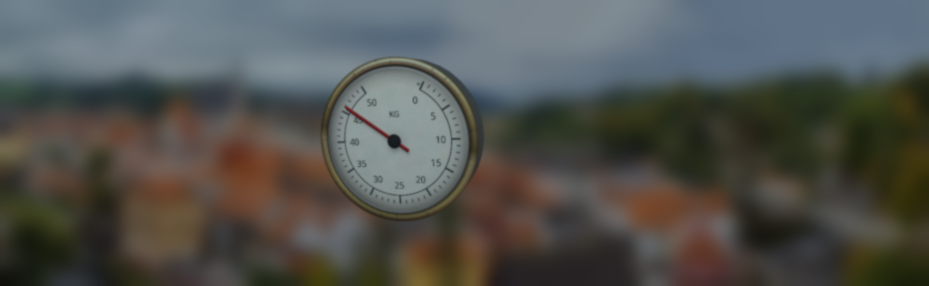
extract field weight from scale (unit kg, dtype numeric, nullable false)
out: 46 kg
